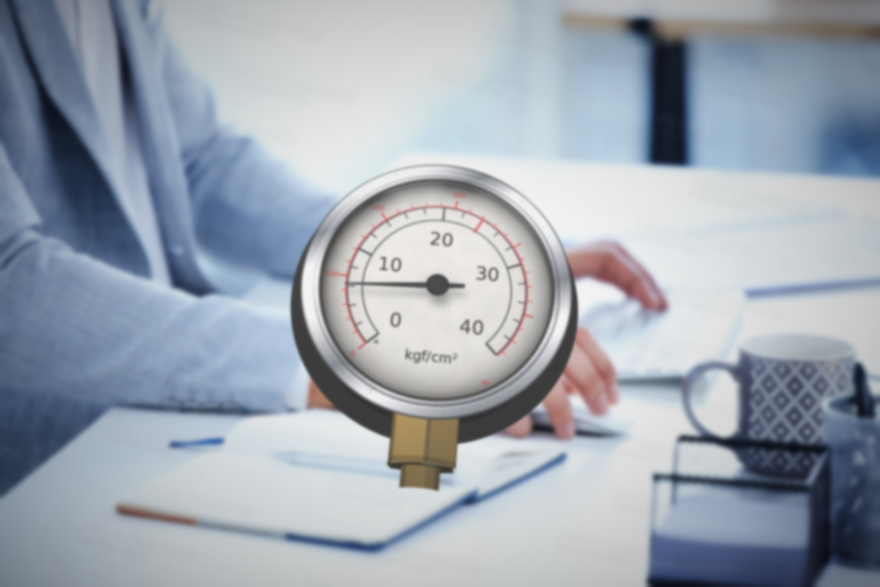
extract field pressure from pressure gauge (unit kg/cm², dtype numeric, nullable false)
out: 6 kg/cm²
